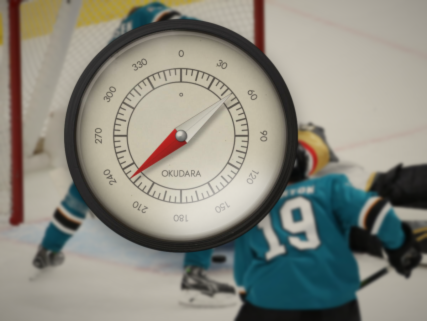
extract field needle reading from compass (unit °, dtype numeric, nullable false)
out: 230 °
